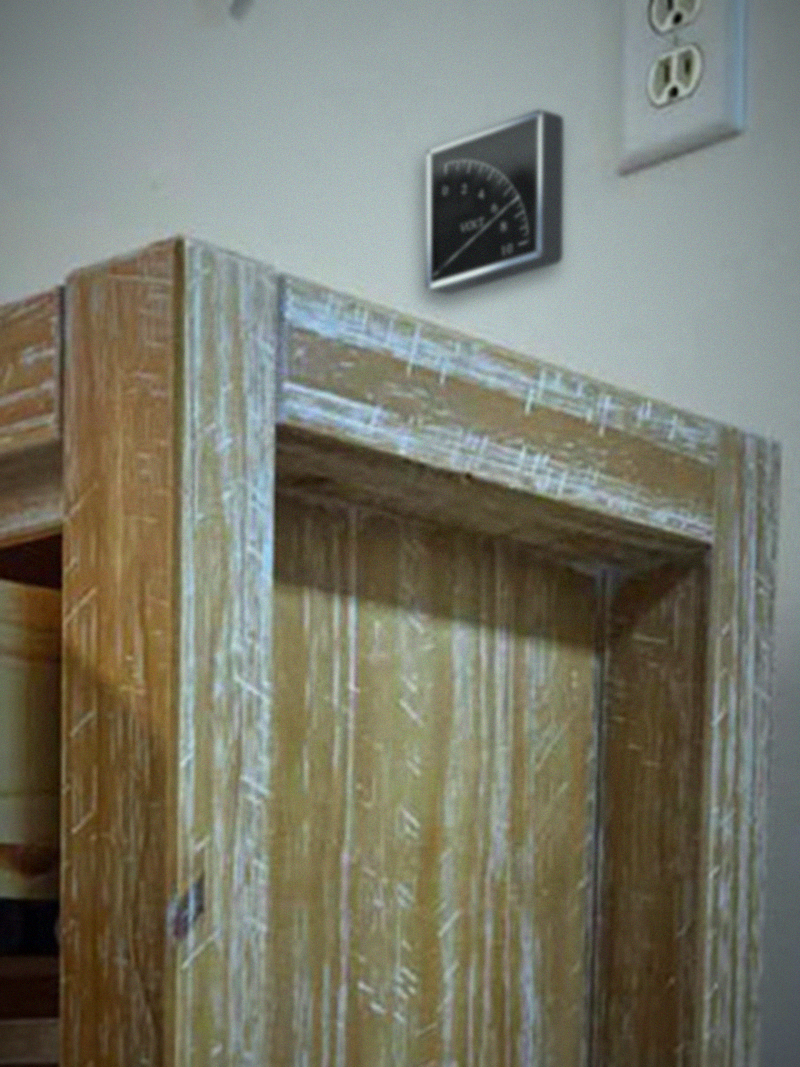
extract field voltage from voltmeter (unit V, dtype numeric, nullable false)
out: 7 V
